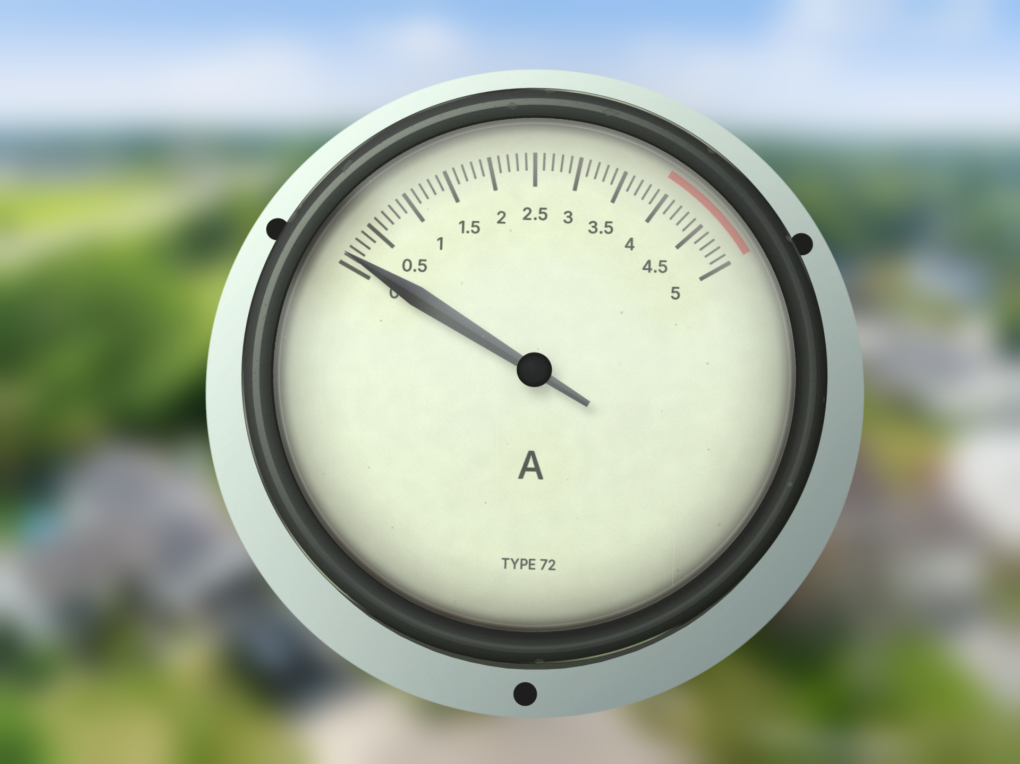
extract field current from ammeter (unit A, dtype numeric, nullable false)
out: 0.1 A
